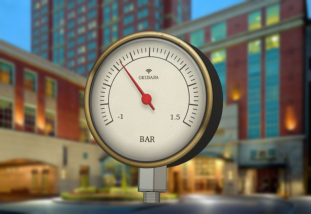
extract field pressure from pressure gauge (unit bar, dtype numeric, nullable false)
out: -0.15 bar
